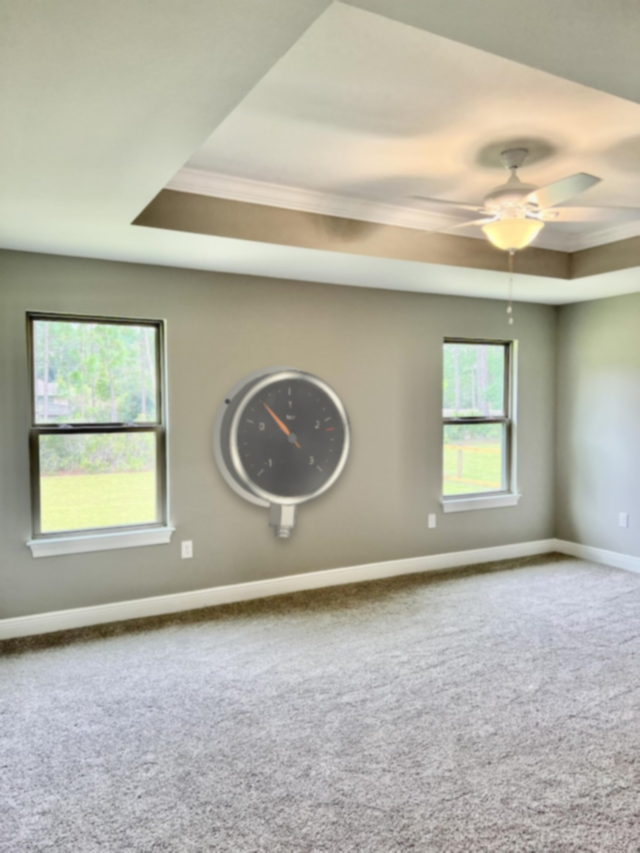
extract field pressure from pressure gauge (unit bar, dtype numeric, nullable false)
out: 0.4 bar
